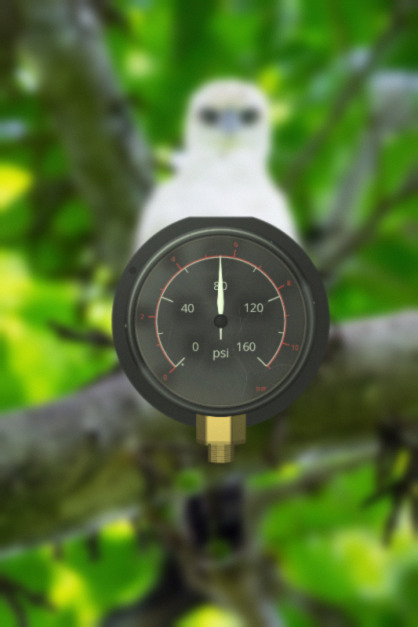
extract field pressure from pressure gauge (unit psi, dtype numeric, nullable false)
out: 80 psi
